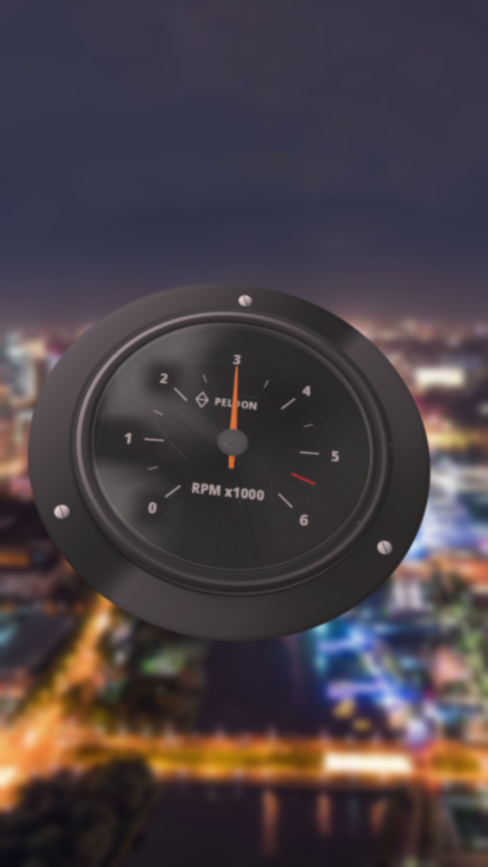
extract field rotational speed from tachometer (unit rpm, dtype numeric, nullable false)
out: 3000 rpm
